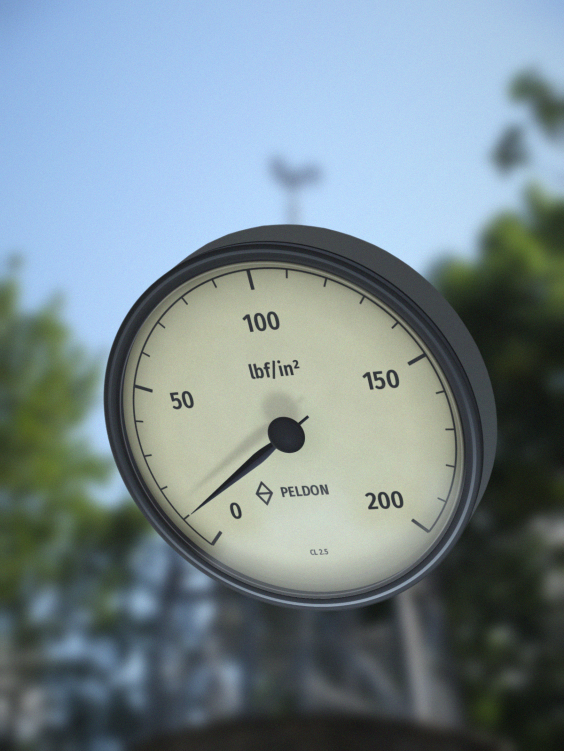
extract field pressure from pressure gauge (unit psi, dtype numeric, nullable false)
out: 10 psi
